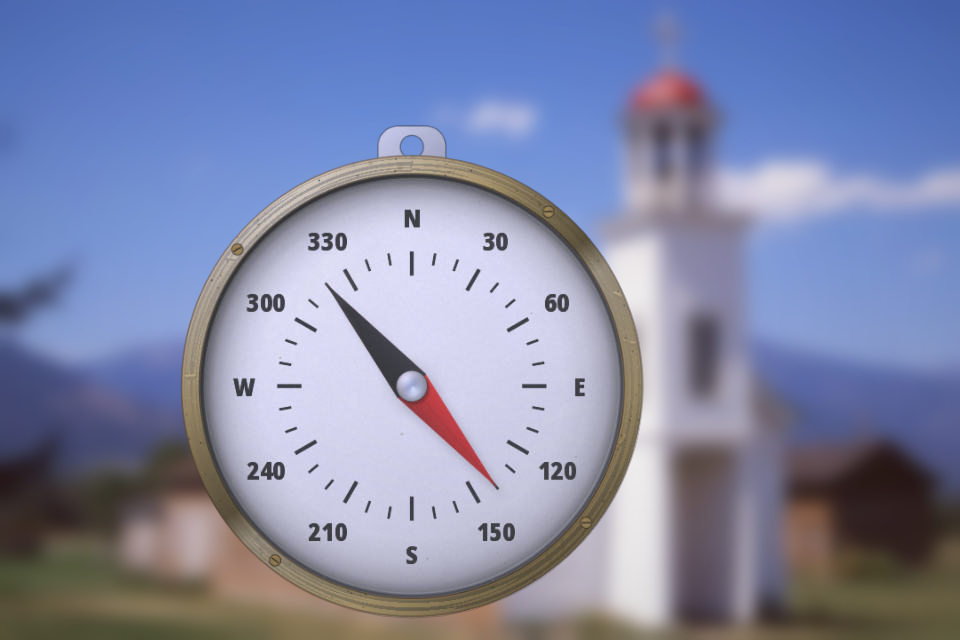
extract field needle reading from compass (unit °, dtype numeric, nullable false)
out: 140 °
